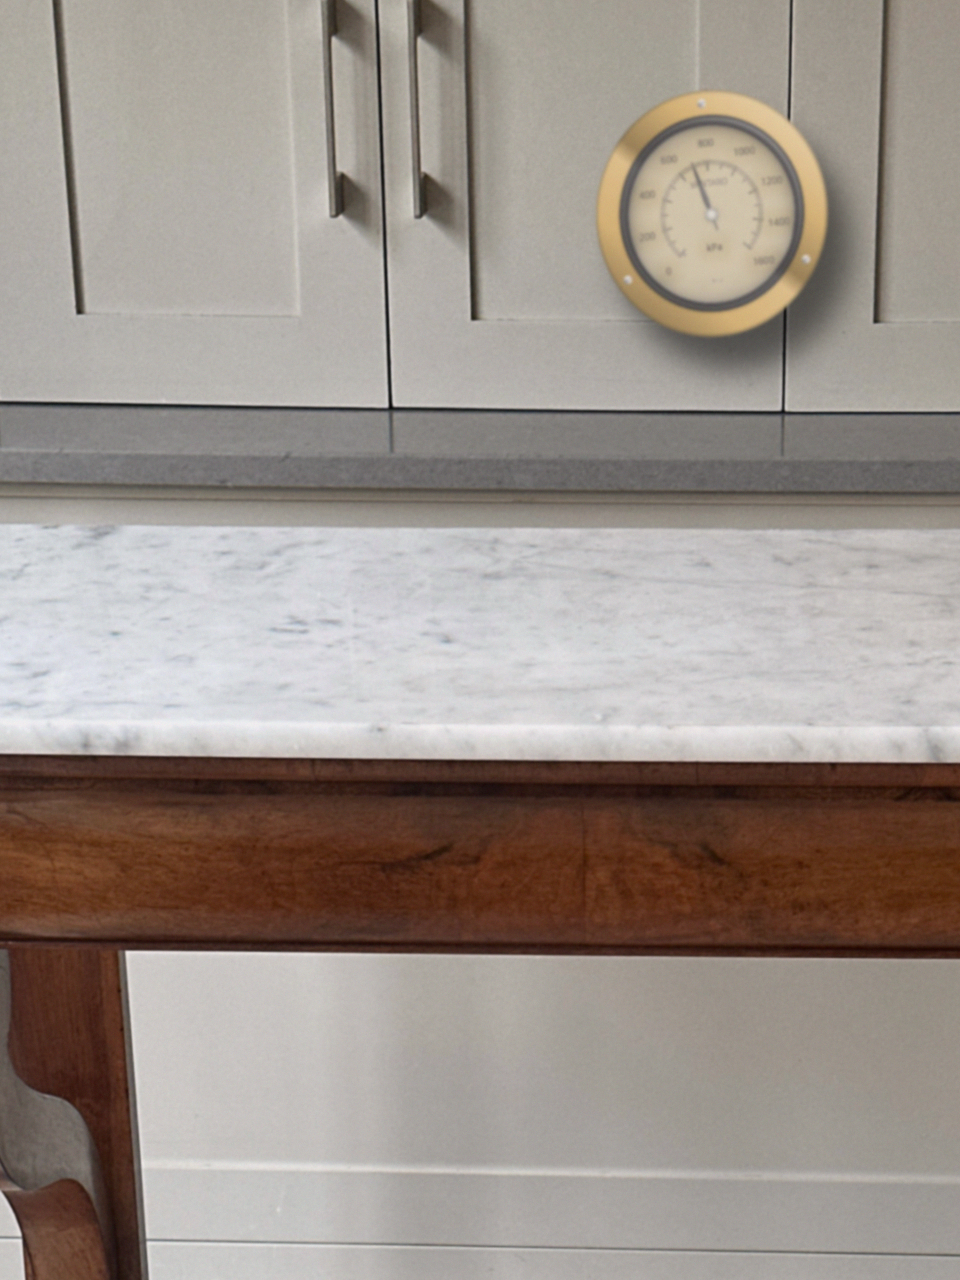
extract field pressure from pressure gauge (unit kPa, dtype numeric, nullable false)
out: 700 kPa
